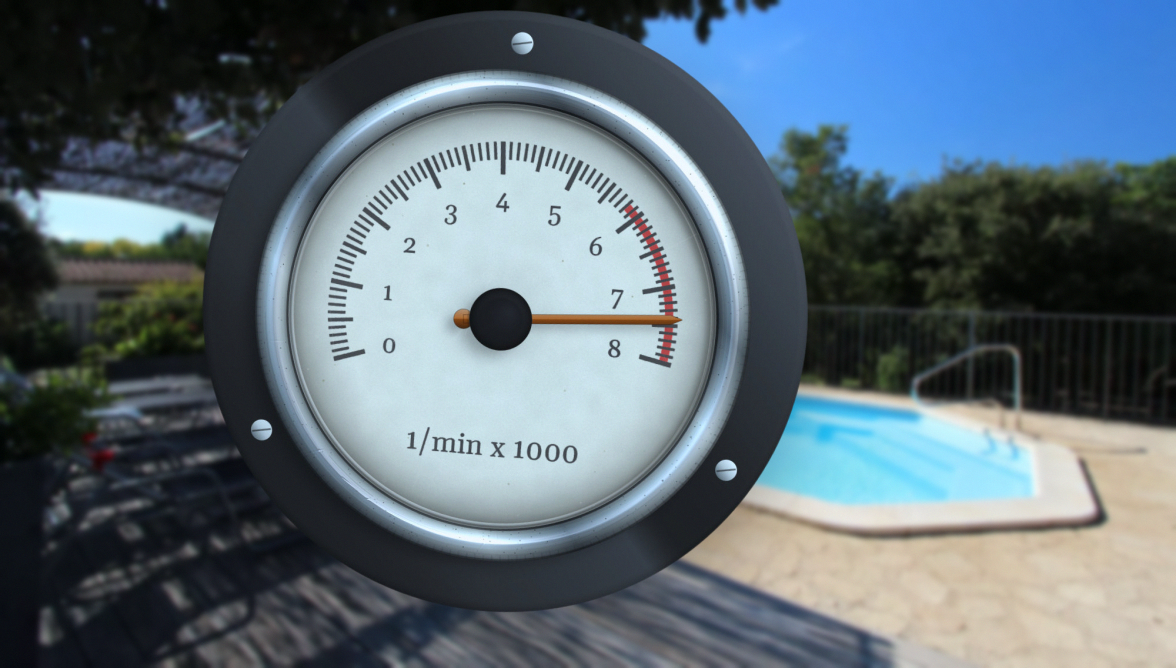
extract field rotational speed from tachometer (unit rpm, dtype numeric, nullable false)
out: 7400 rpm
